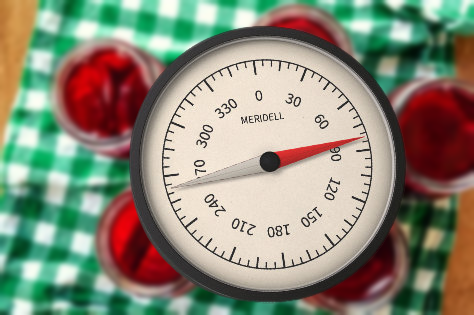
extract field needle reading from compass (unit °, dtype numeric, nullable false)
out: 82.5 °
